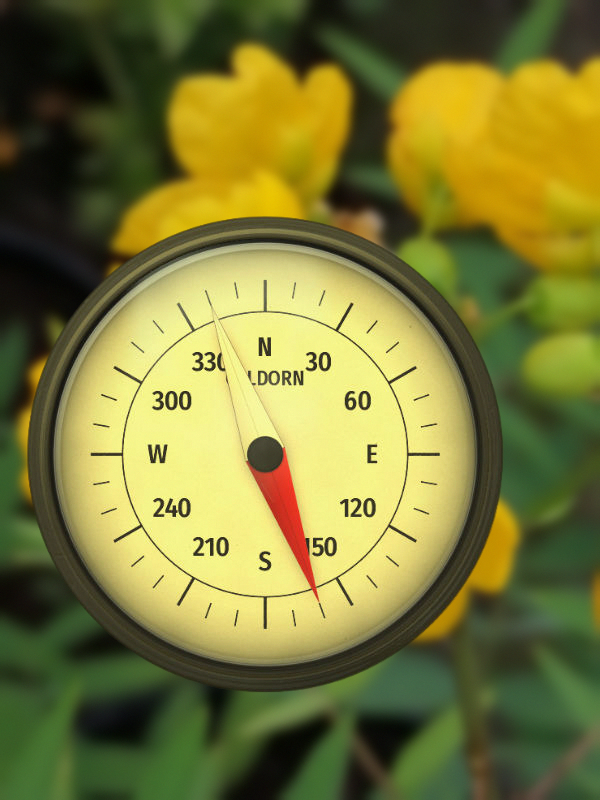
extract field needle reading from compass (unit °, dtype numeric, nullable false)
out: 160 °
